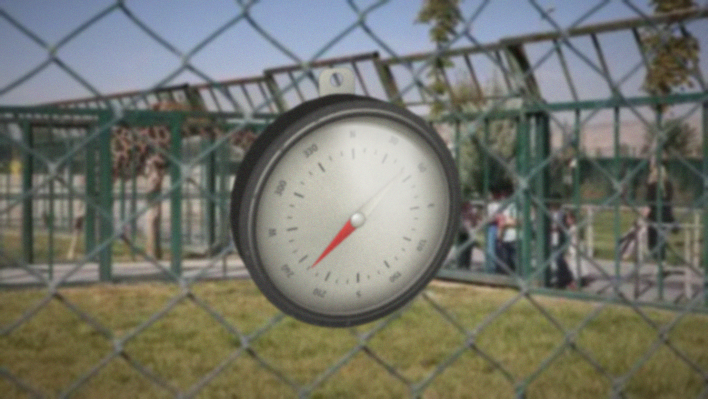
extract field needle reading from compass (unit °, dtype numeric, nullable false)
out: 230 °
